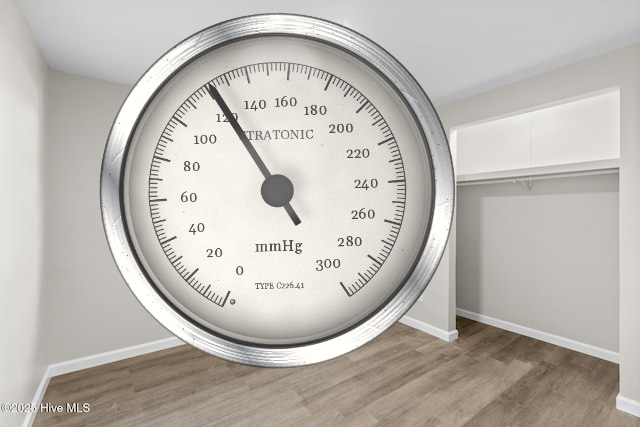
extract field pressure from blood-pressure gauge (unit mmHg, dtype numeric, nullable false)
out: 122 mmHg
